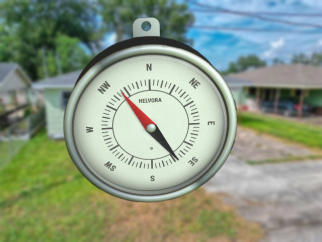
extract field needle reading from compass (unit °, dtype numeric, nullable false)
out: 325 °
